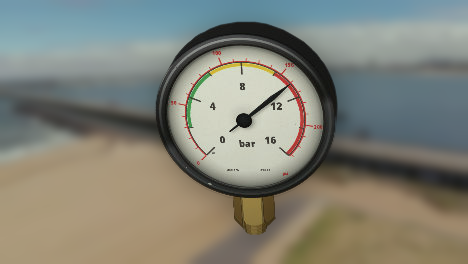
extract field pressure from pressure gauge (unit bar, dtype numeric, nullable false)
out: 11 bar
